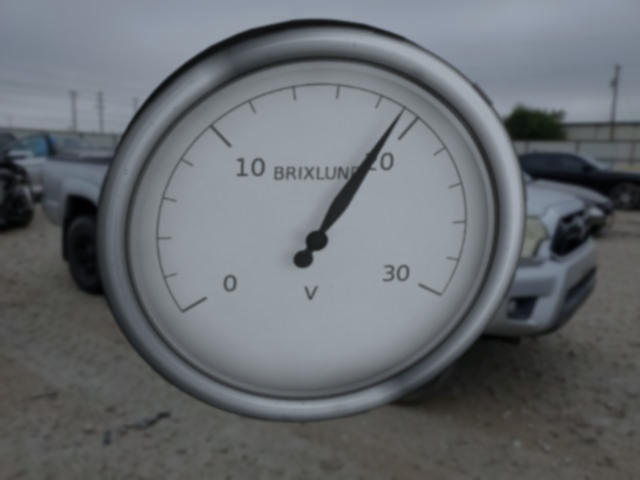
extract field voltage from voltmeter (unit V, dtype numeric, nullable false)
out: 19 V
